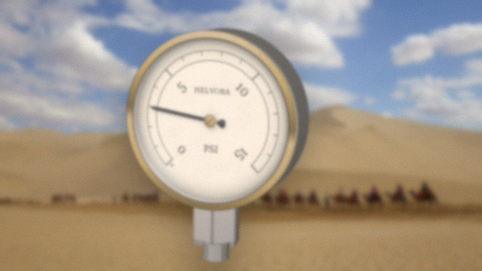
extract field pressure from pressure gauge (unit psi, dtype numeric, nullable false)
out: 3 psi
